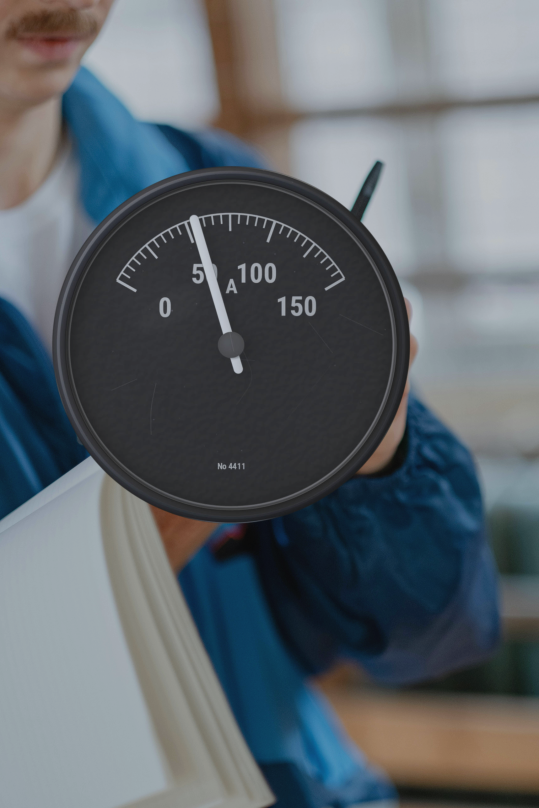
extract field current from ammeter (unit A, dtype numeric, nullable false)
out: 55 A
